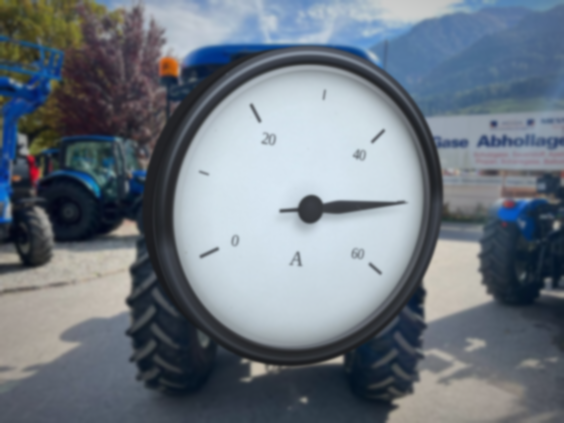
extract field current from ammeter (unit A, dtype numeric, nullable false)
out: 50 A
